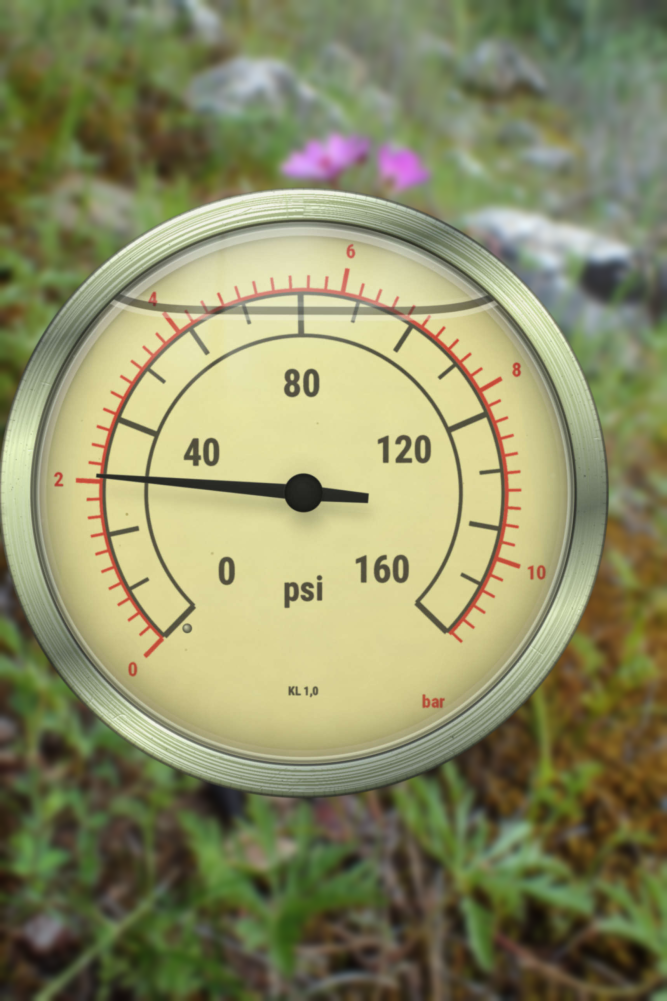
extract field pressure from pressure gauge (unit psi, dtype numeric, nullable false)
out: 30 psi
